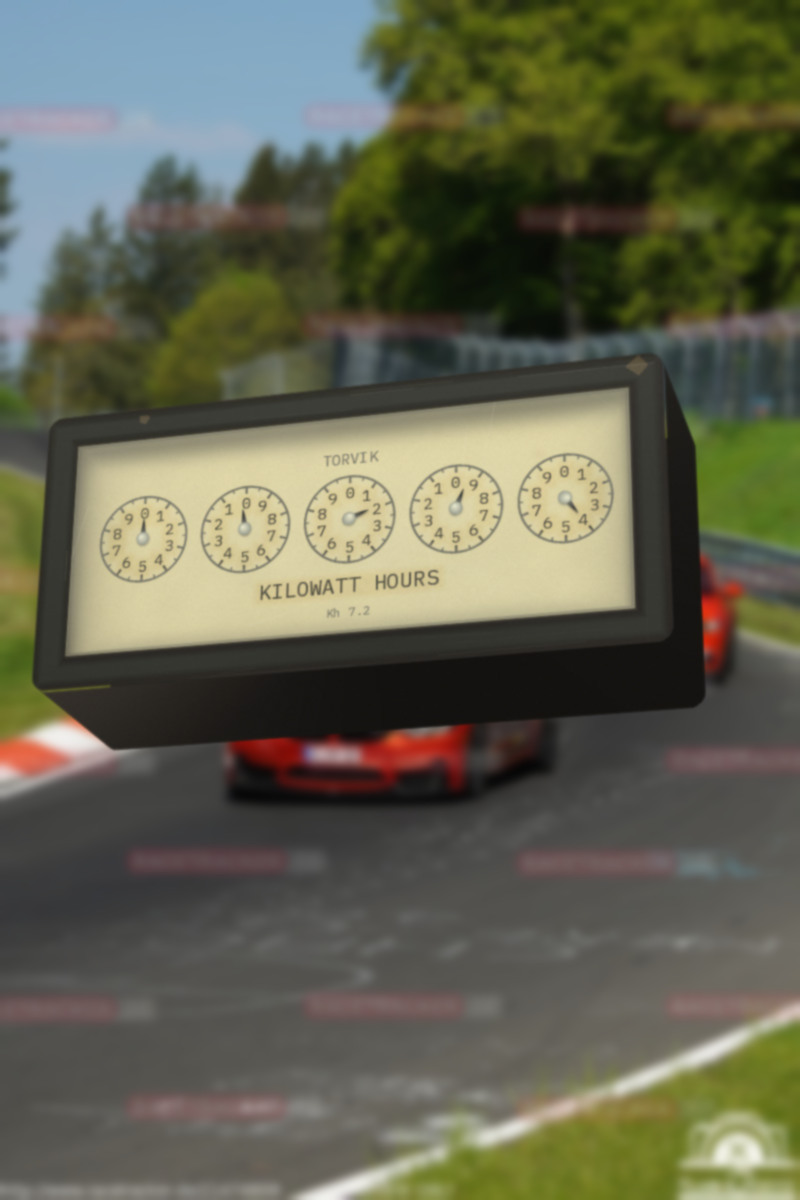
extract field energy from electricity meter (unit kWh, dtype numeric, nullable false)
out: 194 kWh
